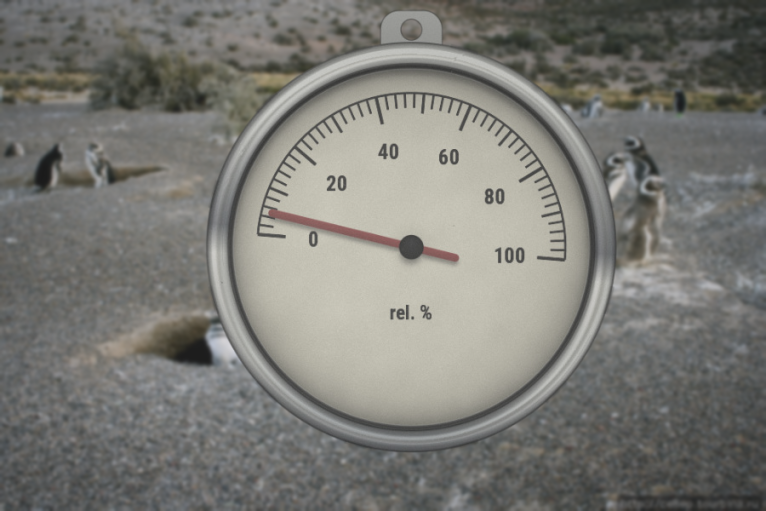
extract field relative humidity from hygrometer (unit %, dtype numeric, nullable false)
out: 5 %
